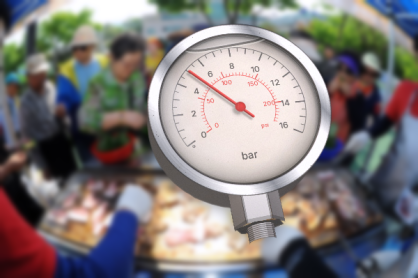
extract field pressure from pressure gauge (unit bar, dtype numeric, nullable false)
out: 5 bar
